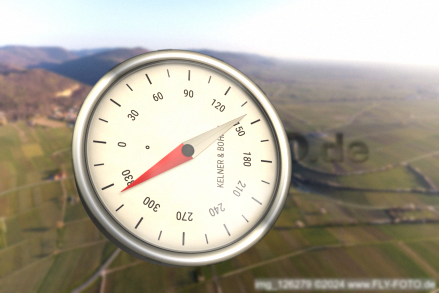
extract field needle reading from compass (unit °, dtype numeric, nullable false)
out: 322.5 °
